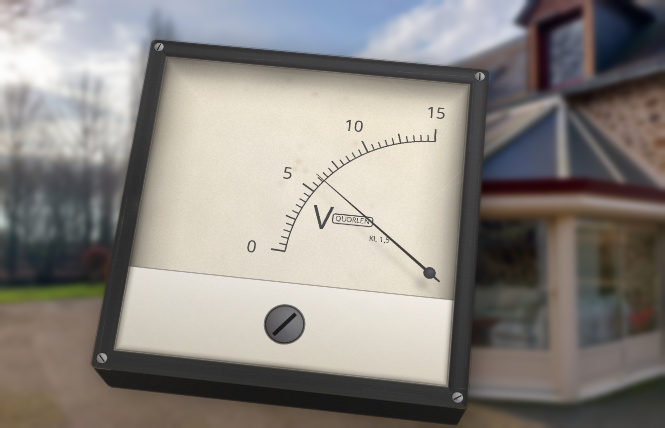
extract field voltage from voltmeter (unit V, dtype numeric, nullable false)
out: 6 V
